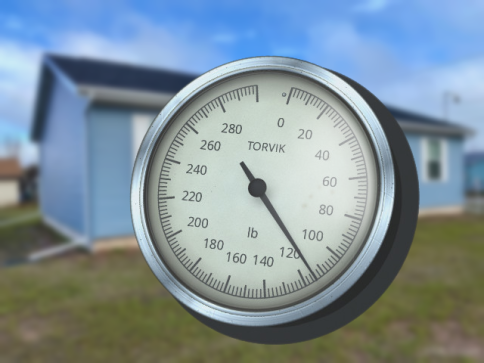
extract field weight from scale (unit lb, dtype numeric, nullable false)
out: 114 lb
